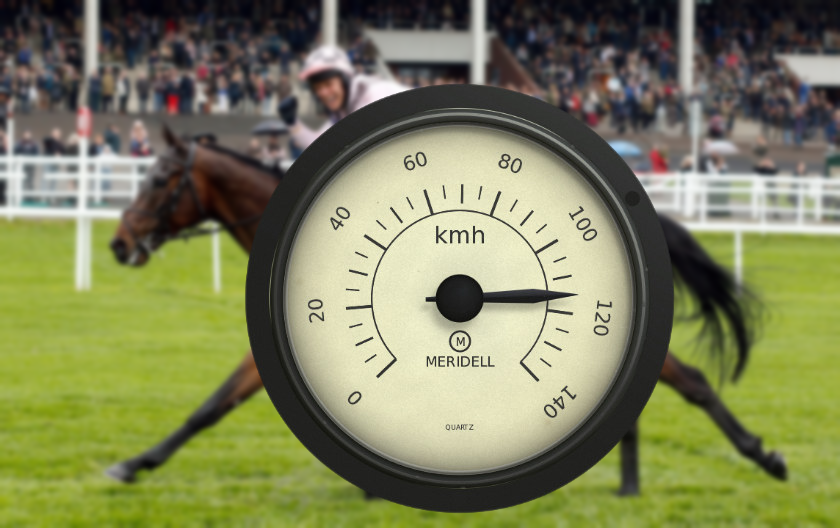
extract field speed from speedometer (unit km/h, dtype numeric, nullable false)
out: 115 km/h
